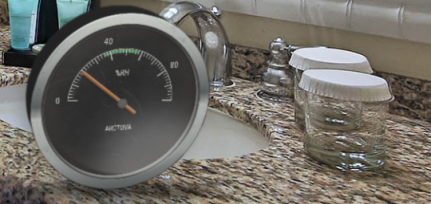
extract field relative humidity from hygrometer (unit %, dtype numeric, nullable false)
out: 20 %
